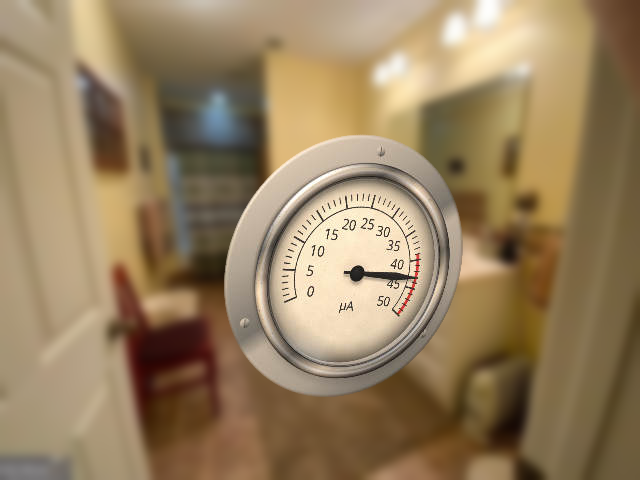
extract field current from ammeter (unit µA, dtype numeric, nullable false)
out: 43 µA
